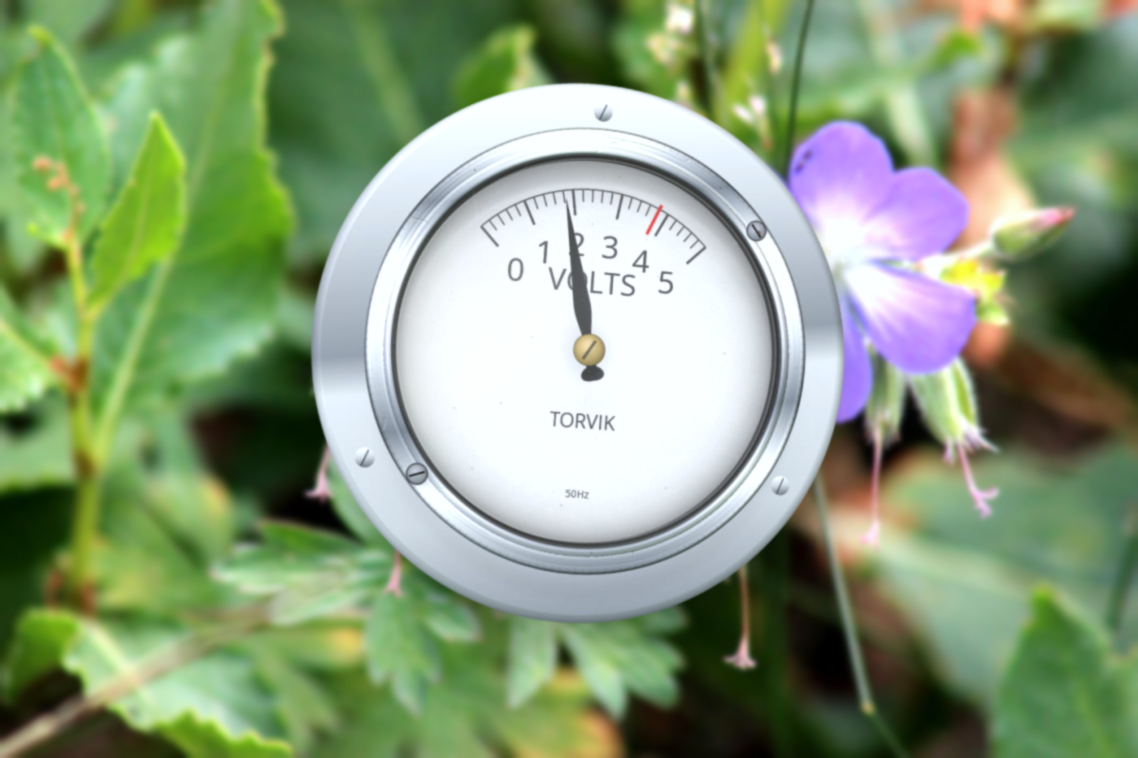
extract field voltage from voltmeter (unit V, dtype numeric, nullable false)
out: 1.8 V
